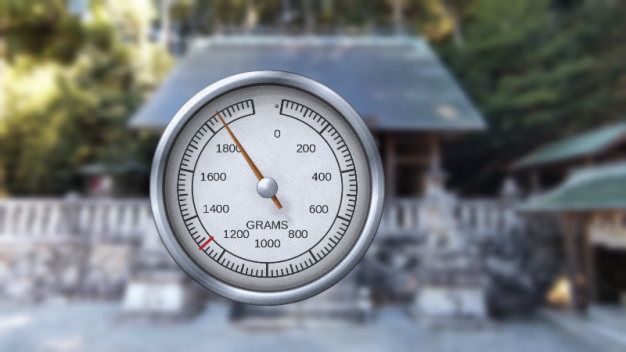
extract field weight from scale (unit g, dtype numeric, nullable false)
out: 1860 g
